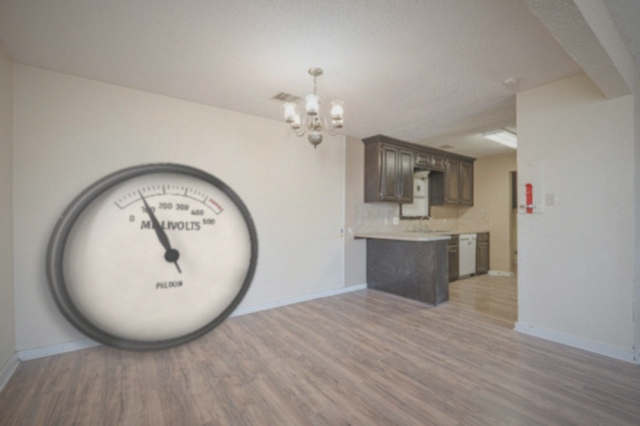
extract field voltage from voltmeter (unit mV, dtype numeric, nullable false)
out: 100 mV
